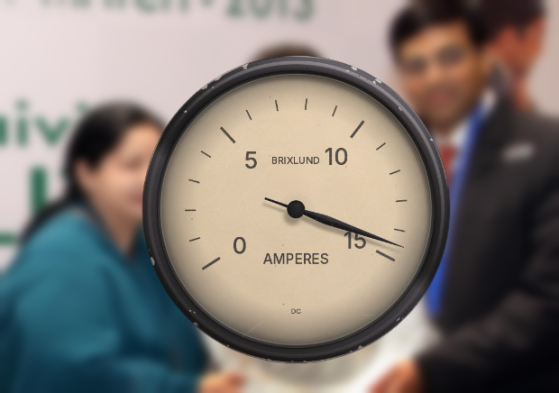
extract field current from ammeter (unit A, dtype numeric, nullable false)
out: 14.5 A
